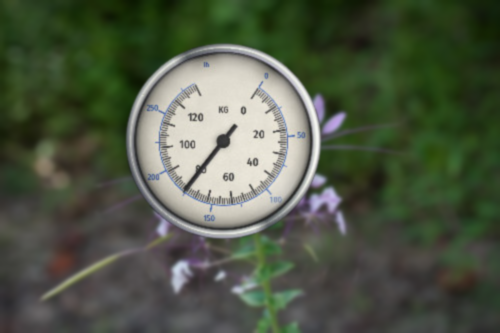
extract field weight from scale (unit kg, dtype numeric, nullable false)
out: 80 kg
